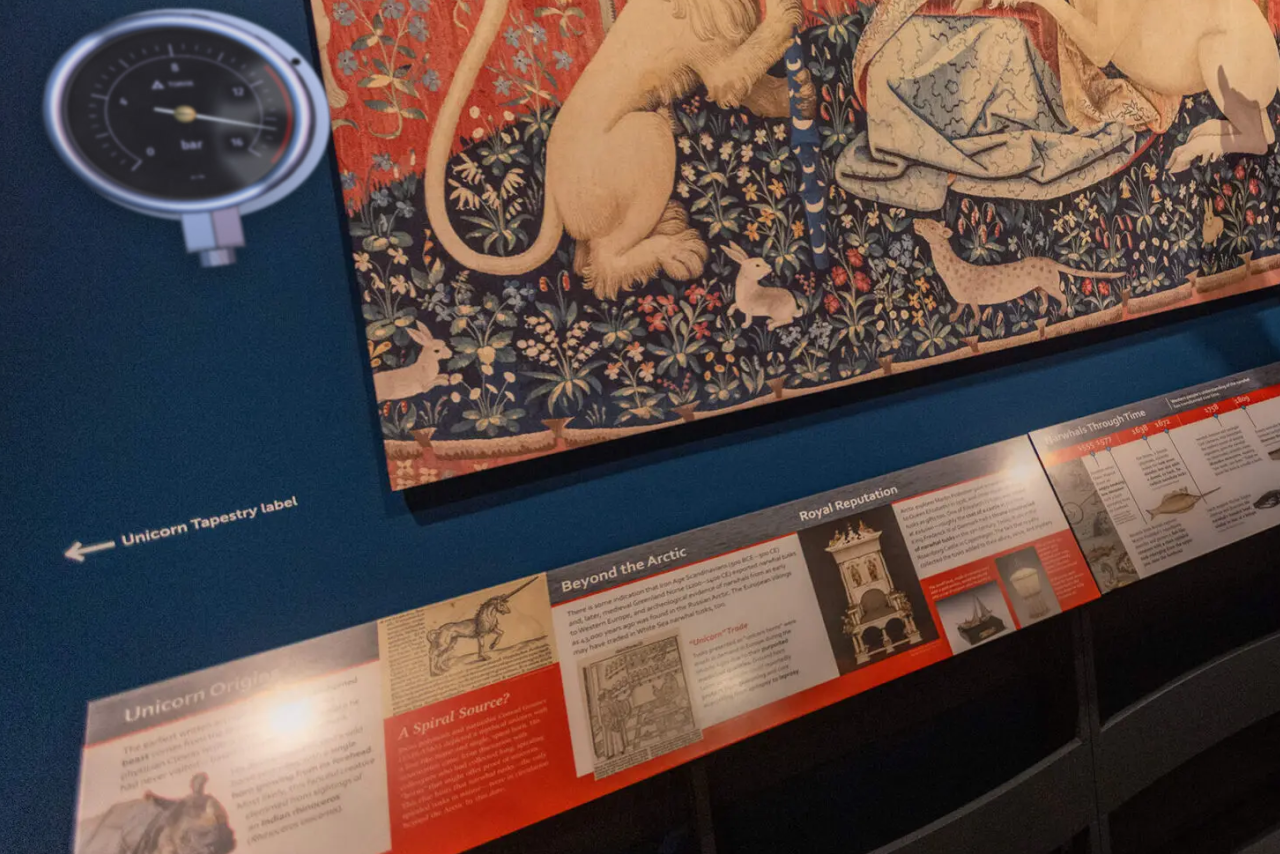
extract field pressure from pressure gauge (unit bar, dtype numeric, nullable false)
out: 14.5 bar
